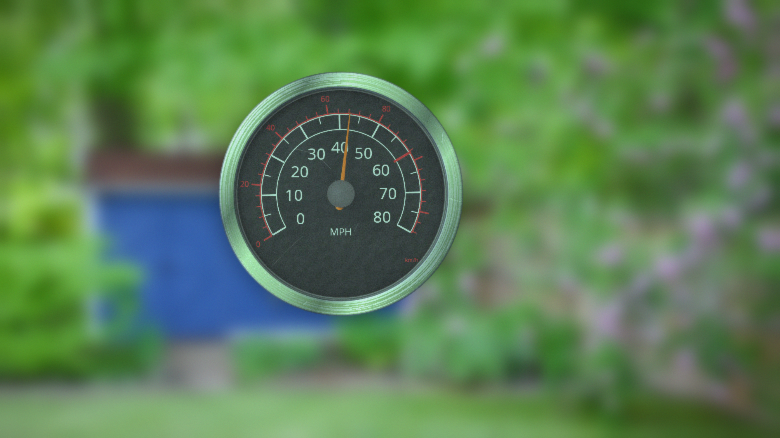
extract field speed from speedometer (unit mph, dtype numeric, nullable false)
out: 42.5 mph
